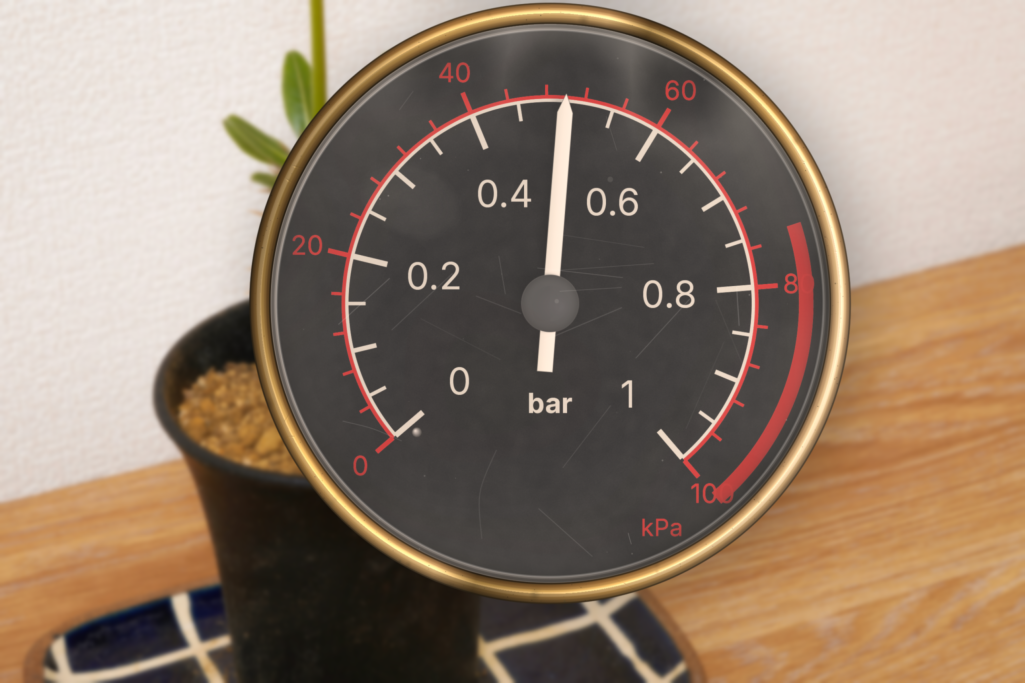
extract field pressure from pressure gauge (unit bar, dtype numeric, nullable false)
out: 0.5 bar
